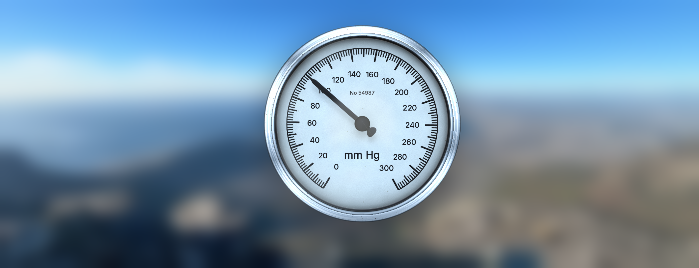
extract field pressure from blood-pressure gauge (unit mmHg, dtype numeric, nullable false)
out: 100 mmHg
